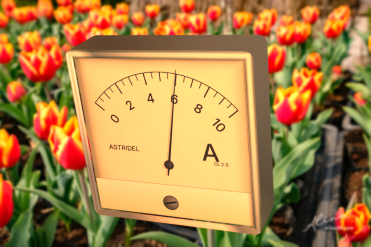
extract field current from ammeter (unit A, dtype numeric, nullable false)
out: 6 A
